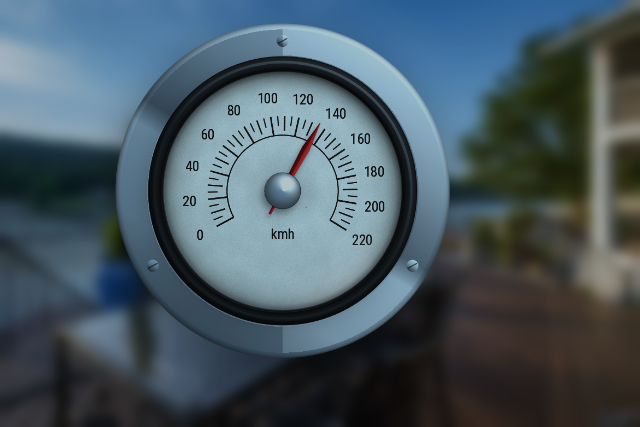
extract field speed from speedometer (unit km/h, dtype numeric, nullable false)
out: 135 km/h
